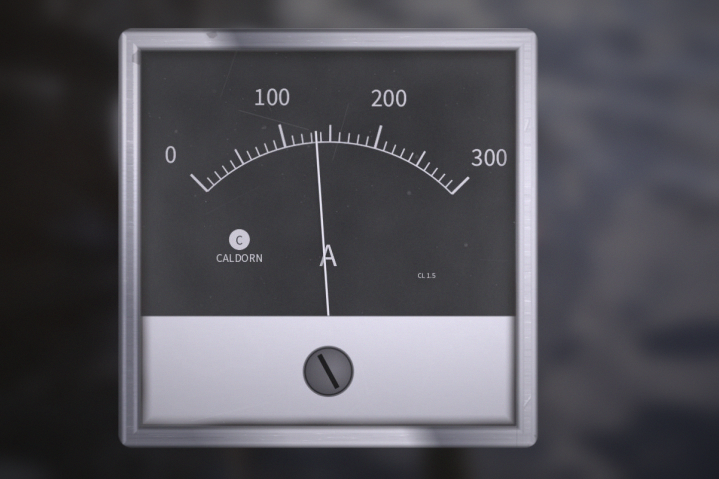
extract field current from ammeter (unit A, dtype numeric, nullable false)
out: 135 A
